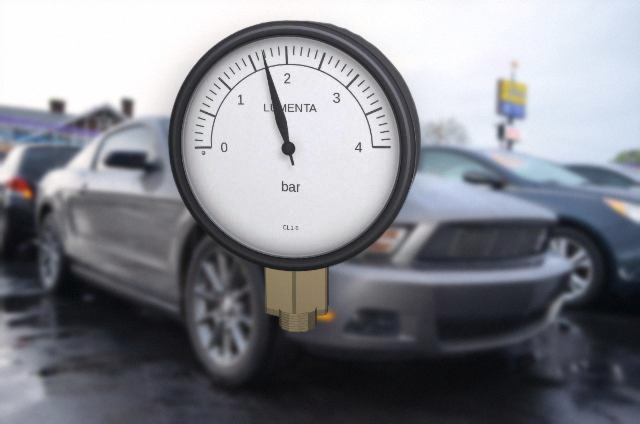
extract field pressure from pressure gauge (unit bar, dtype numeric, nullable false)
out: 1.7 bar
